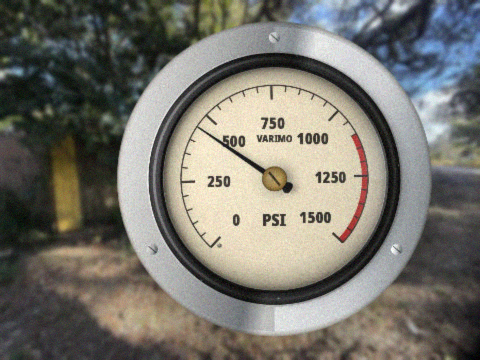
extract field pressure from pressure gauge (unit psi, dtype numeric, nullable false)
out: 450 psi
